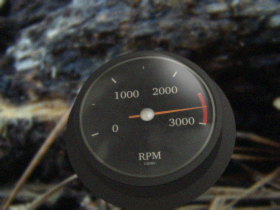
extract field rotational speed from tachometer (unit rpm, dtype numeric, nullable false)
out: 2750 rpm
